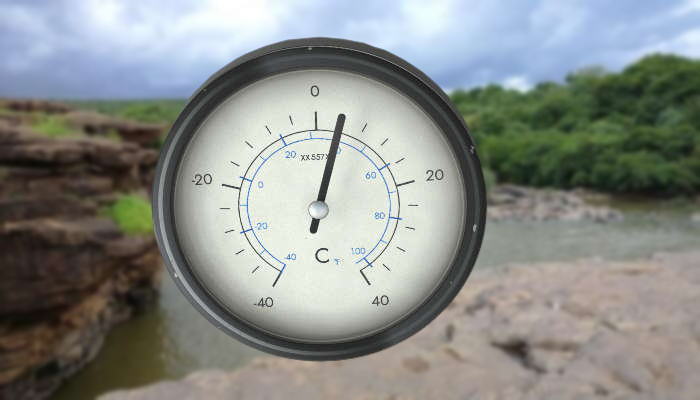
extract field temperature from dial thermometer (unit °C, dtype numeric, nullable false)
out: 4 °C
